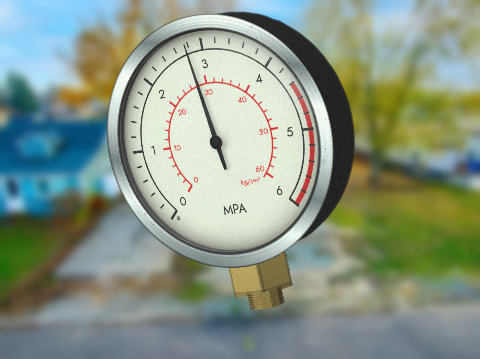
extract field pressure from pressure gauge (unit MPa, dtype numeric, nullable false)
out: 2.8 MPa
